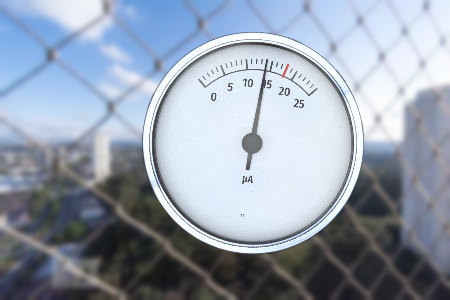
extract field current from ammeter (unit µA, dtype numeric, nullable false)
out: 14 µA
